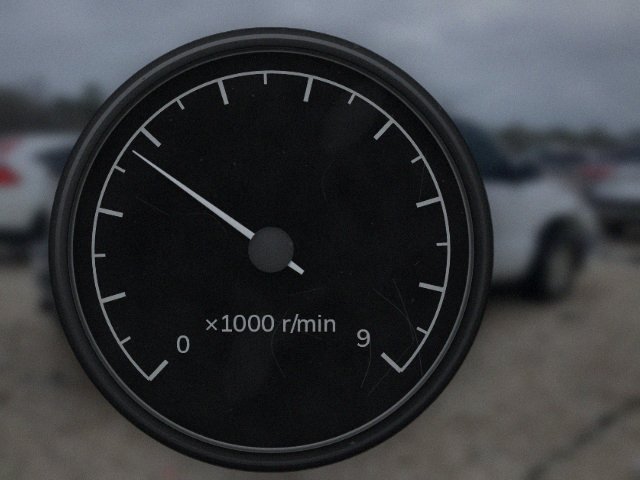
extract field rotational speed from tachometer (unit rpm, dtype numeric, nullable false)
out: 2750 rpm
